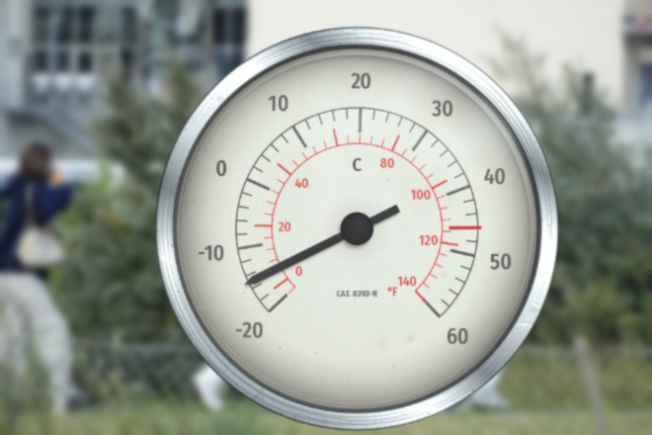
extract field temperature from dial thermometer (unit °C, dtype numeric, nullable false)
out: -15 °C
